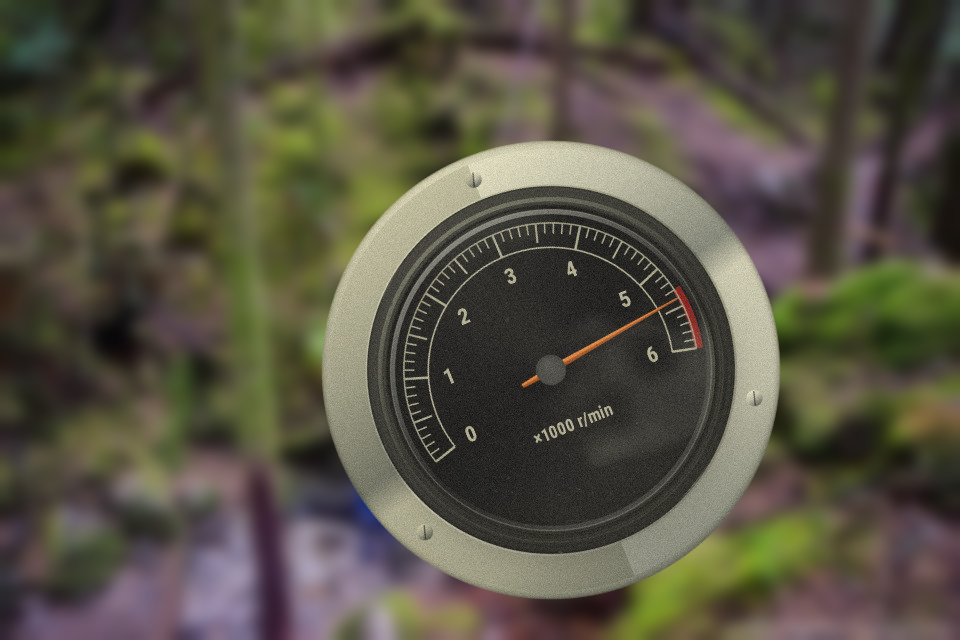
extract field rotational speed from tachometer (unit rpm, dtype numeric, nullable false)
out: 5400 rpm
